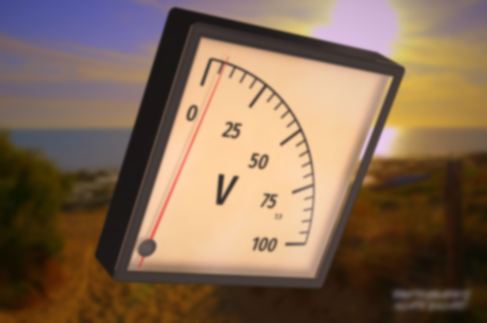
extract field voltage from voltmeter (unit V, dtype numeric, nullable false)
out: 5 V
